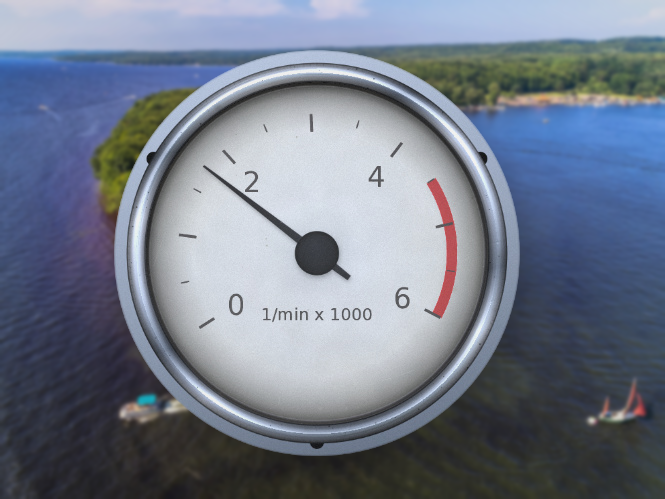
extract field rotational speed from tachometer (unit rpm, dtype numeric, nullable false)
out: 1750 rpm
